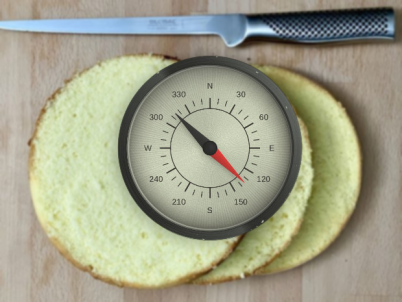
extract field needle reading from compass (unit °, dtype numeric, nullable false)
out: 135 °
